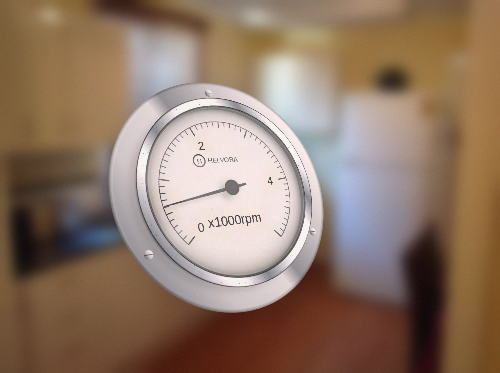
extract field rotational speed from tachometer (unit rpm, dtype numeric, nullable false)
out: 600 rpm
